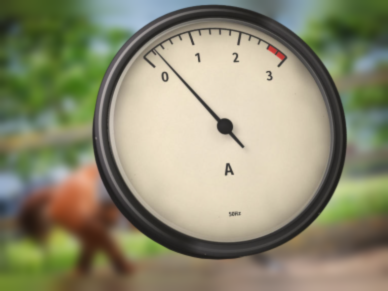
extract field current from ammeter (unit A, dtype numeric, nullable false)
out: 0.2 A
